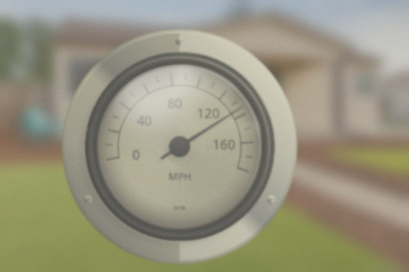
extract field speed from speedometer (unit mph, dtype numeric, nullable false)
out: 135 mph
